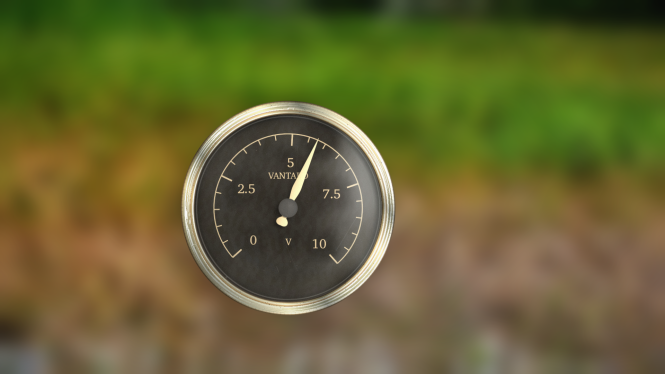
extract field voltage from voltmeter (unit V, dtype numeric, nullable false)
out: 5.75 V
